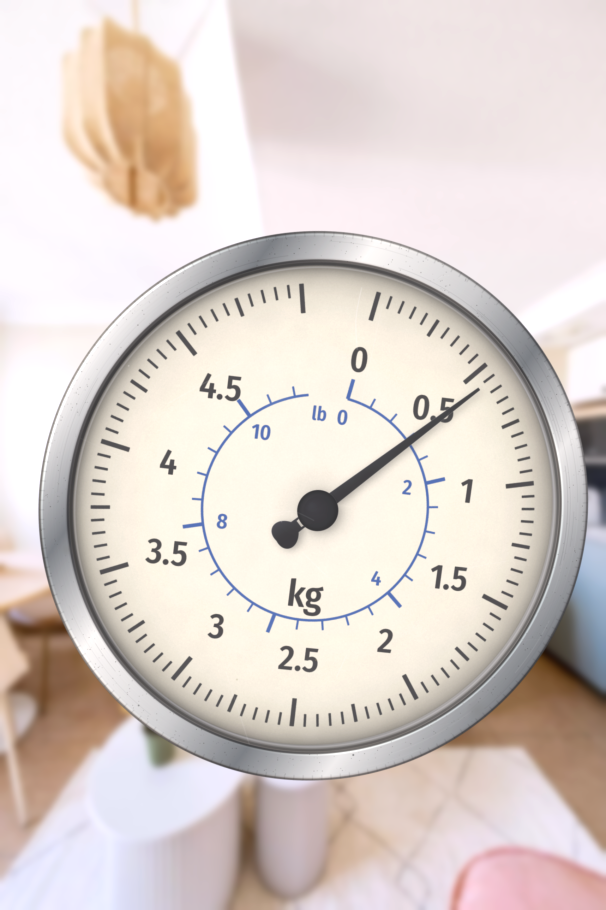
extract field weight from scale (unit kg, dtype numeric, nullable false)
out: 0.55 kg
